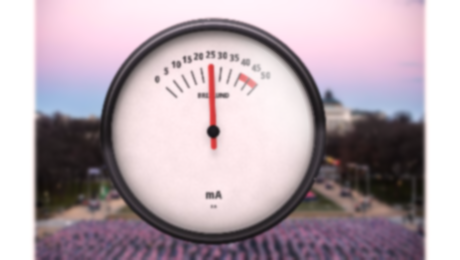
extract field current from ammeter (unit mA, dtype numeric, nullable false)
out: 25 mA
